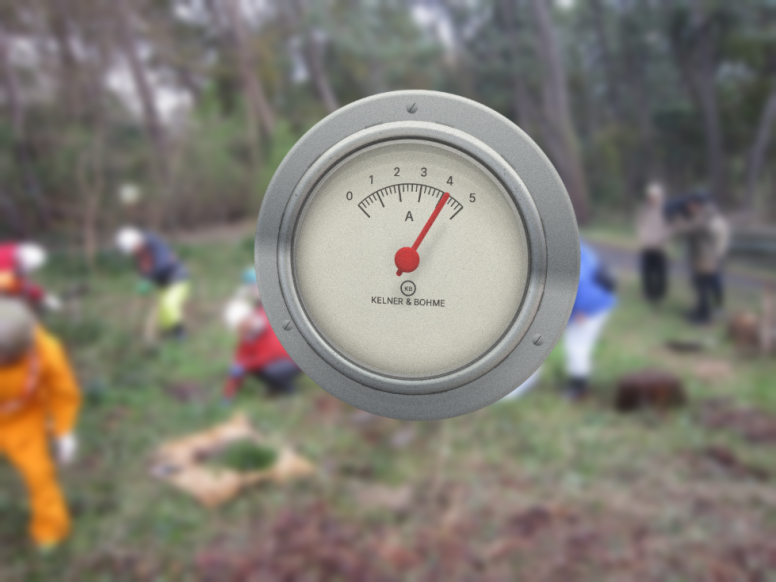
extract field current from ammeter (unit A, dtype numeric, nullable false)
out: 4.2 A
